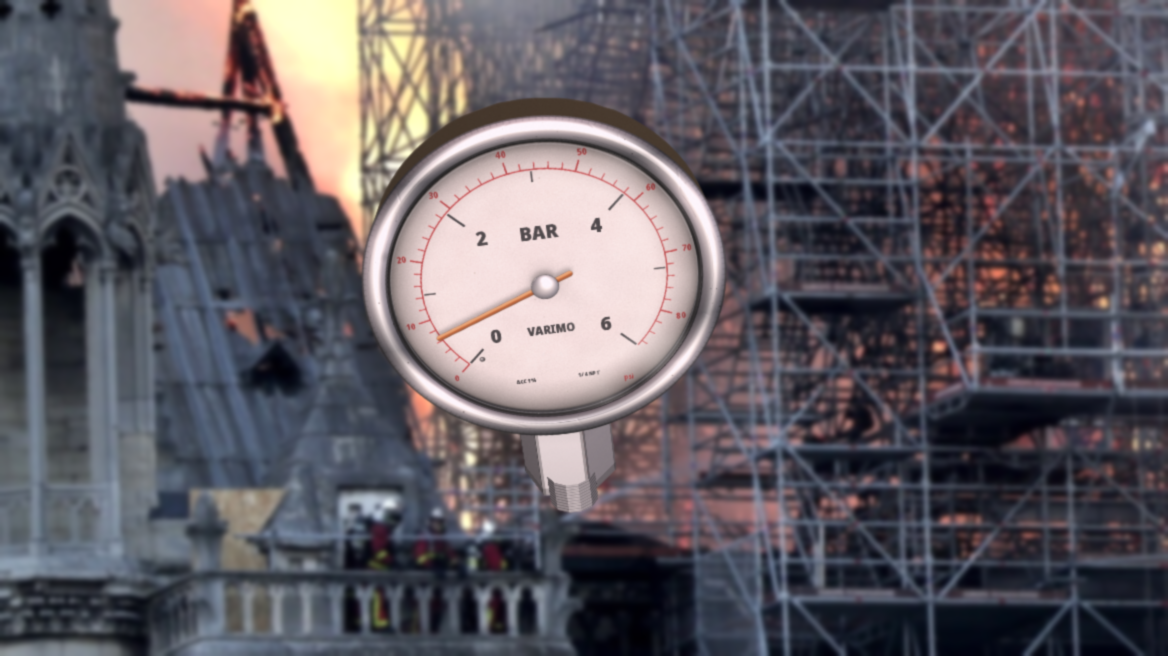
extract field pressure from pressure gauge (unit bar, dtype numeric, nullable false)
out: 0.5 bar
